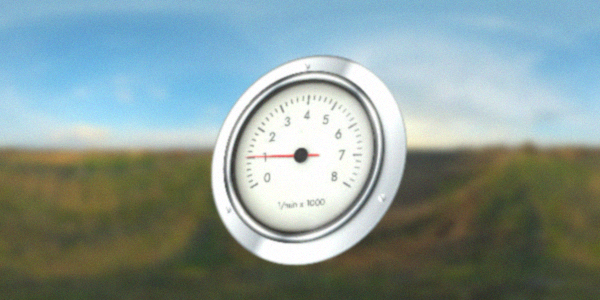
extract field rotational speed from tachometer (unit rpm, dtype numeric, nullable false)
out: 1000 rpm
